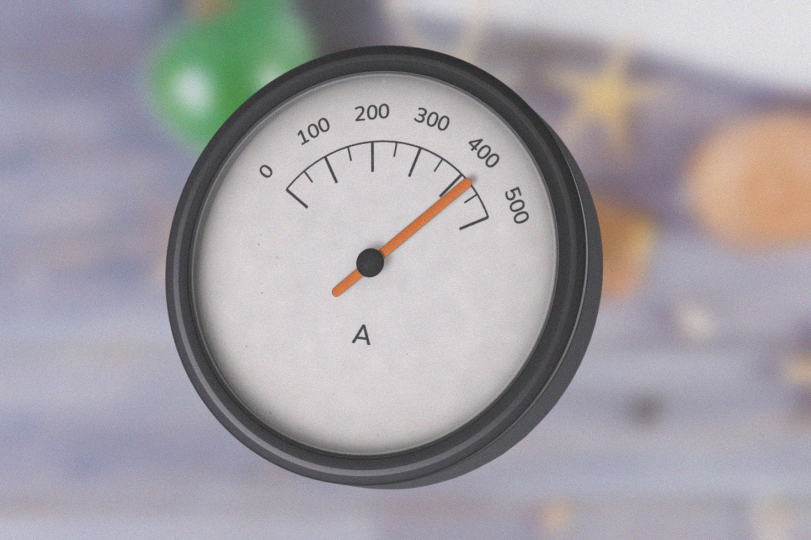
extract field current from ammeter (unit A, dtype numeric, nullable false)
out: 425 A
